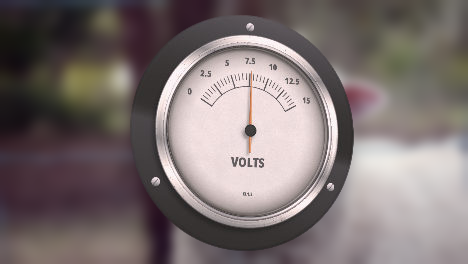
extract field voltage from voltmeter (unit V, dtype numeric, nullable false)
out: 7.5 V
